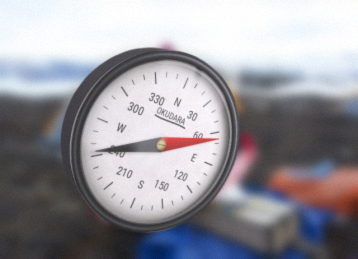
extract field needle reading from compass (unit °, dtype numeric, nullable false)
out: 65 °
